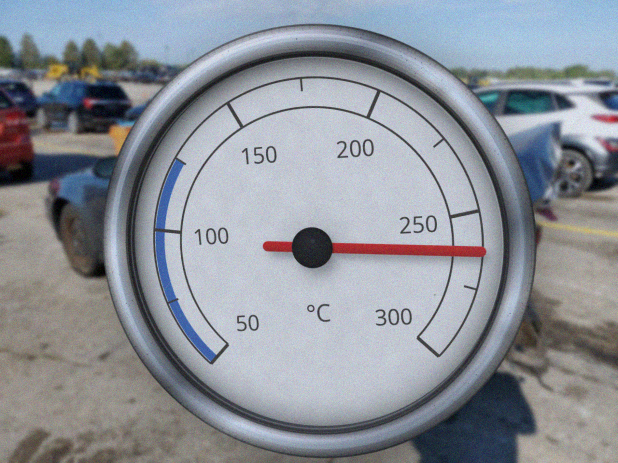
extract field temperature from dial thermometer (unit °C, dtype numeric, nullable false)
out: 262.5 °C
